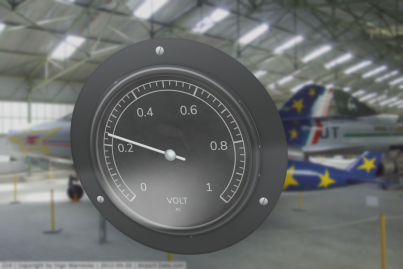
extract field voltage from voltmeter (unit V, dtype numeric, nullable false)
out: 0.24 V
